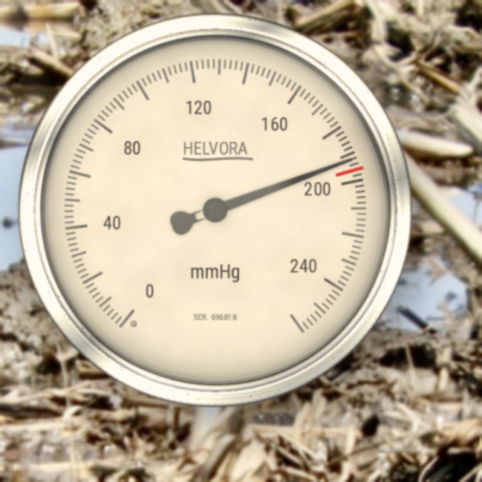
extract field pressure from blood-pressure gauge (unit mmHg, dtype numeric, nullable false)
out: 192 mmHg
